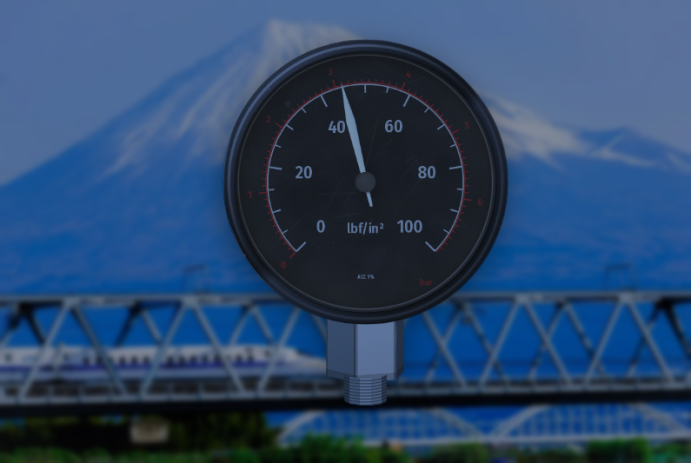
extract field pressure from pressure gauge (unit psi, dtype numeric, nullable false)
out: 45 psi
